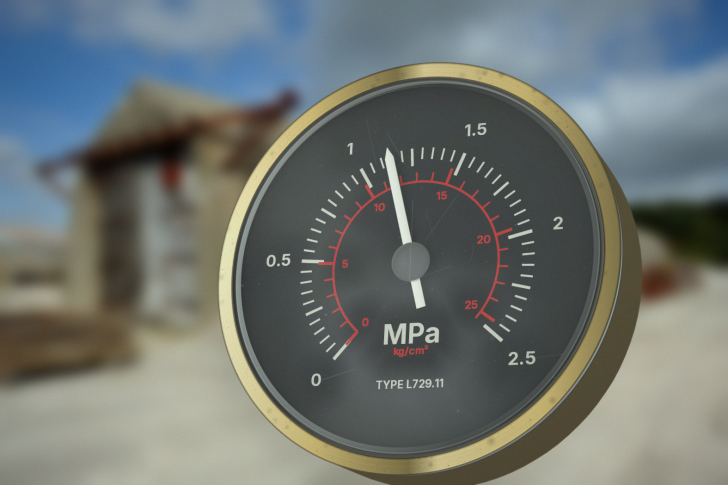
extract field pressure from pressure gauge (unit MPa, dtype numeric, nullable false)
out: 1.15 MPa
